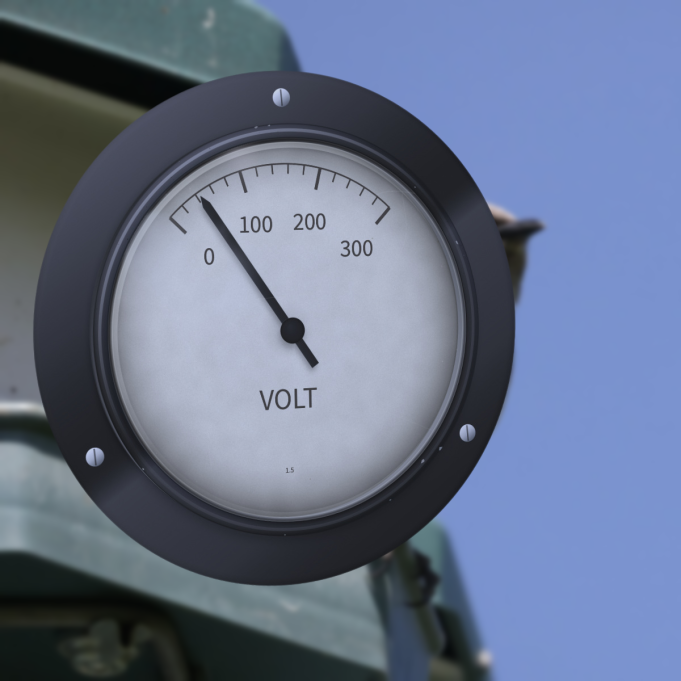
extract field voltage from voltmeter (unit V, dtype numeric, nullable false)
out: 40 V
